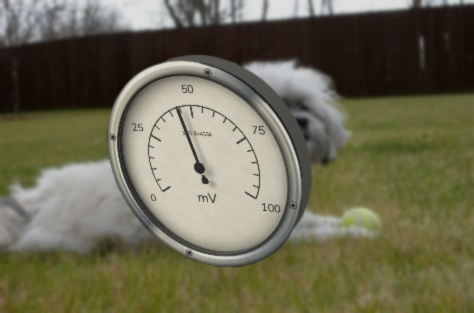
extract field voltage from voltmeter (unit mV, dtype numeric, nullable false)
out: 45 mV
